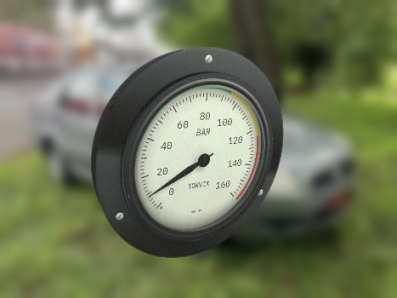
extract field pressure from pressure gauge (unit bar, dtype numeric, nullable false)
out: 10 bar
